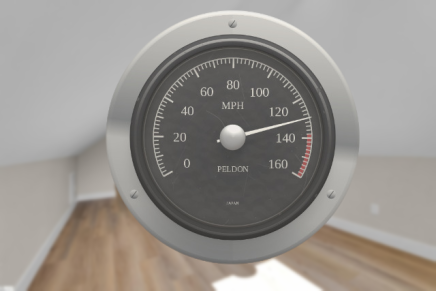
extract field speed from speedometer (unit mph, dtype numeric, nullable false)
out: 130 mph
